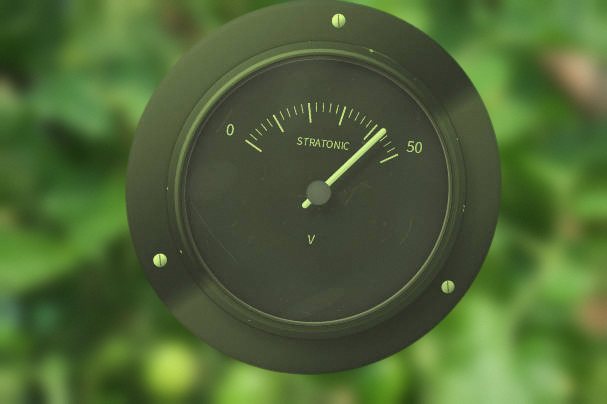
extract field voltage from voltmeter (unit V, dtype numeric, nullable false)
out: 42 V
